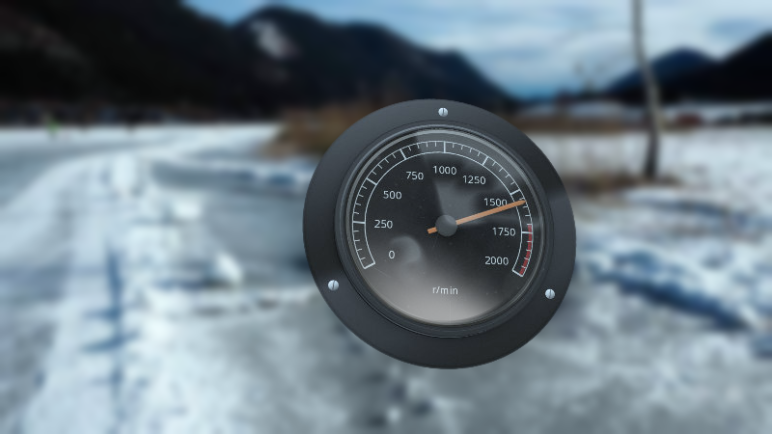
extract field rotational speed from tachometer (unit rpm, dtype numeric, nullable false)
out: 1575 rpm
